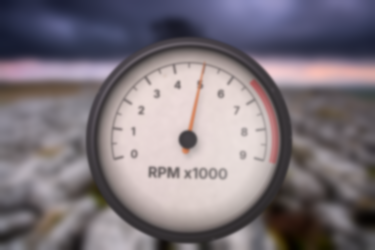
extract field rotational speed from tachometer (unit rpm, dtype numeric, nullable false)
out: 5000 rpm
